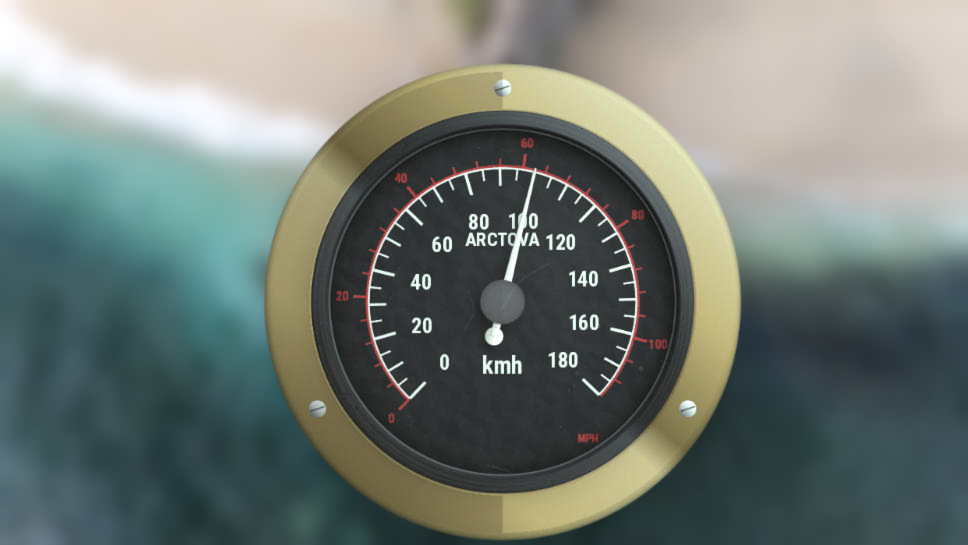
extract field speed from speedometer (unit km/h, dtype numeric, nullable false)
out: 100 km/h
